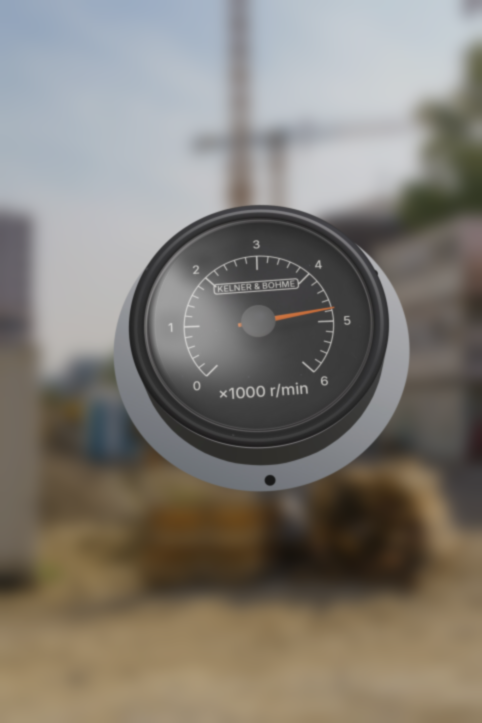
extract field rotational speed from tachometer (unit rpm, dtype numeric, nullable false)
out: 4800 rpm
